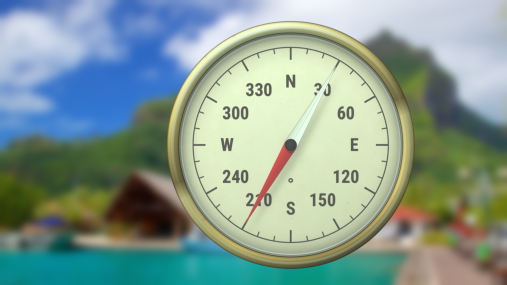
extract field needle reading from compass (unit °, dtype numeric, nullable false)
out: 210 °
